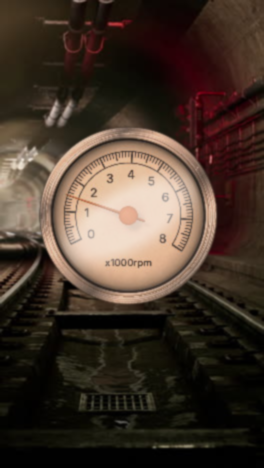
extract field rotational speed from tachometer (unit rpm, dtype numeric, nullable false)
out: 1500 rpm
